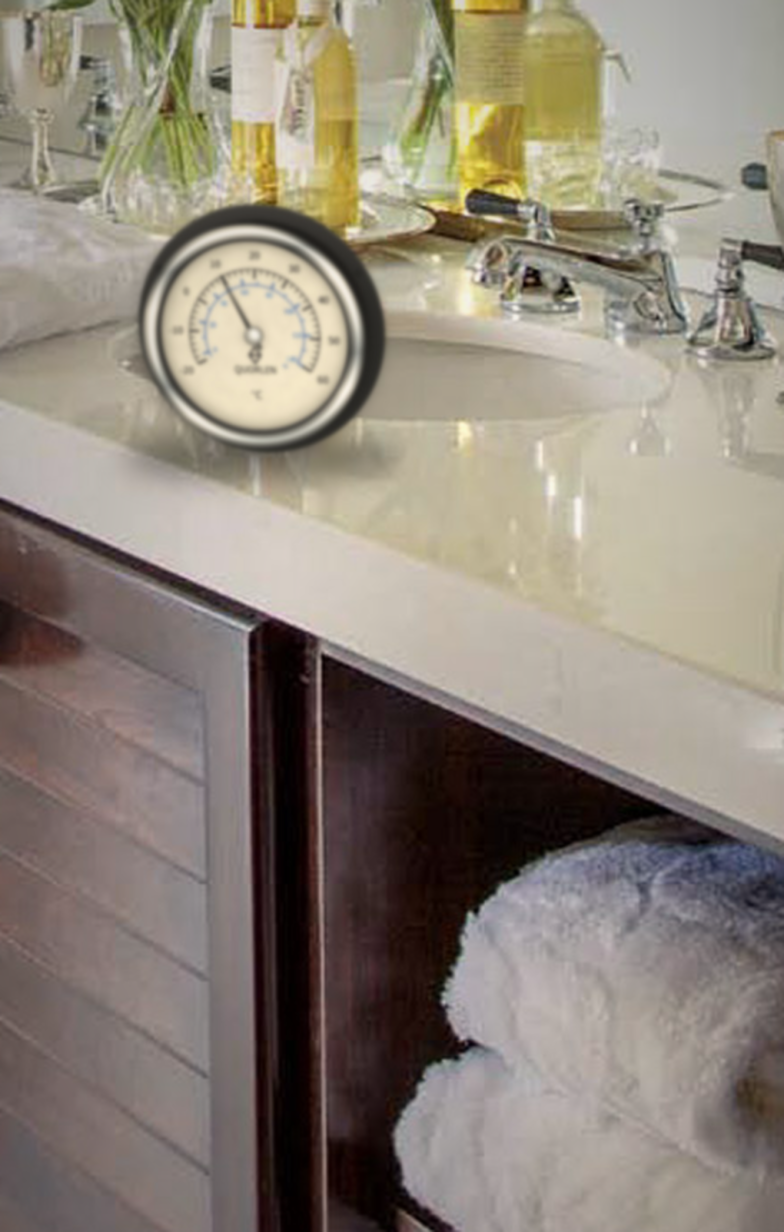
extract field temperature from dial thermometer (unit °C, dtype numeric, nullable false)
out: 10 °C
